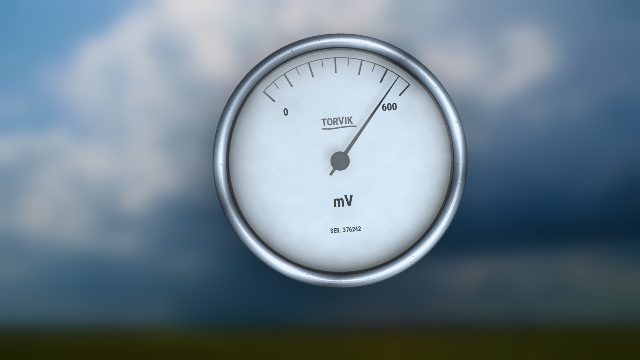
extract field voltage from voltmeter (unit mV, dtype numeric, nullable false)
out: 550 mV
